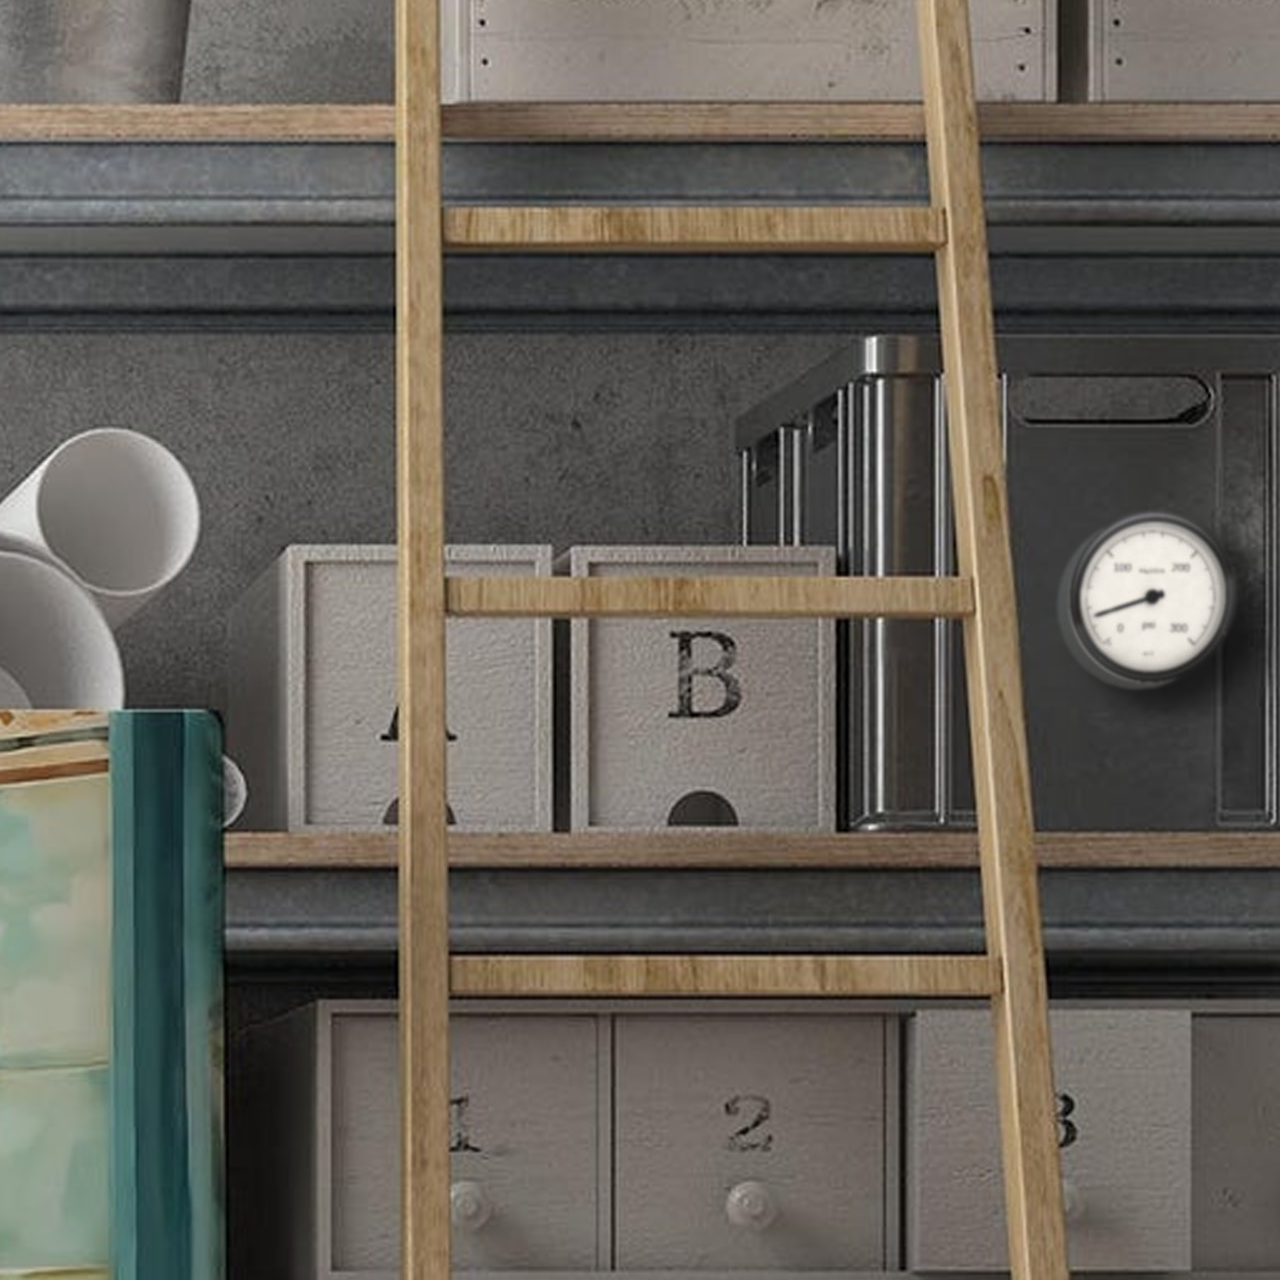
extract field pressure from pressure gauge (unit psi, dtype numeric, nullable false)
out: 30 psi
